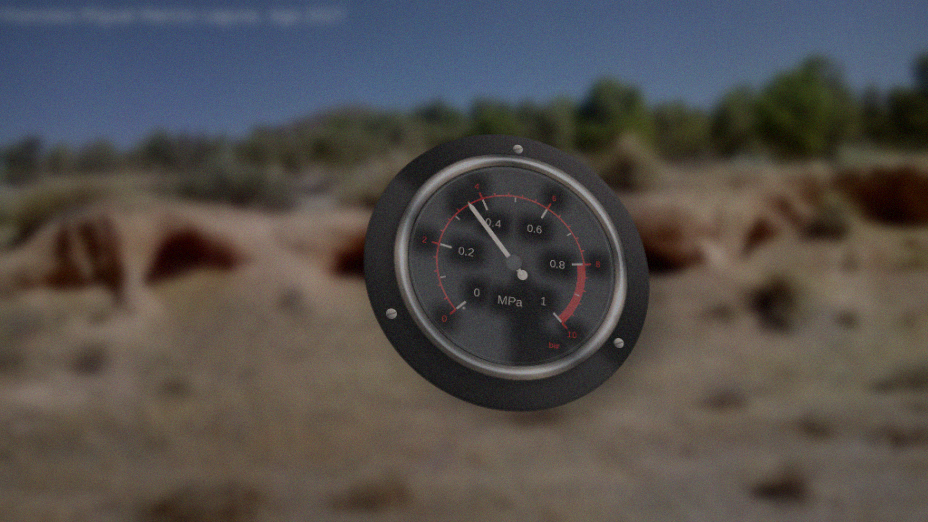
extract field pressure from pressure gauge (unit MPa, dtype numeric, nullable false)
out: 0.35 MPa
